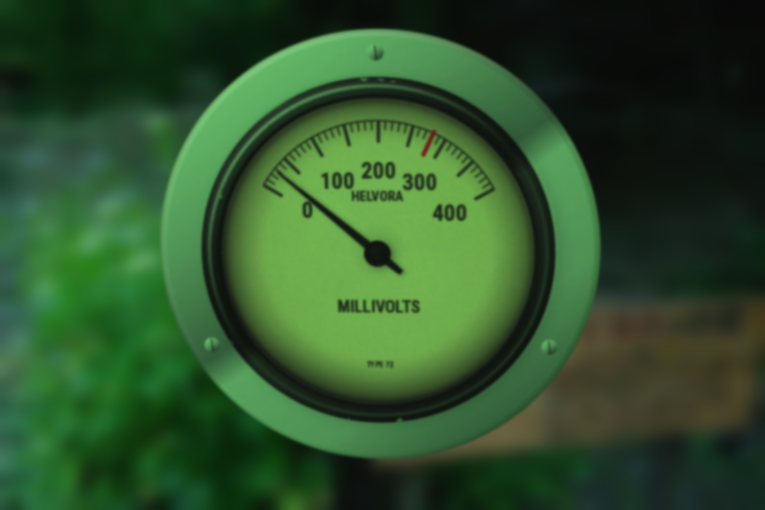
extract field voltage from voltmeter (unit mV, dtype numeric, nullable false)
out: 30 mV
